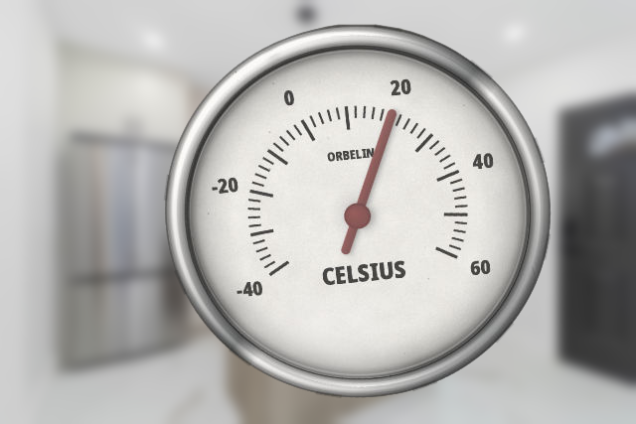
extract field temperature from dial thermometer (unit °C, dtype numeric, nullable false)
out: 20 °C
